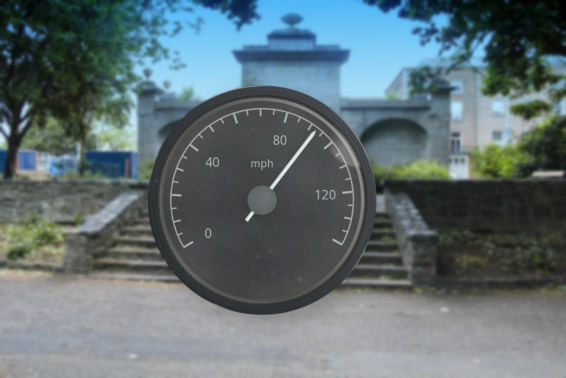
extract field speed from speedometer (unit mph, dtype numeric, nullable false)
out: 92.5 mph
